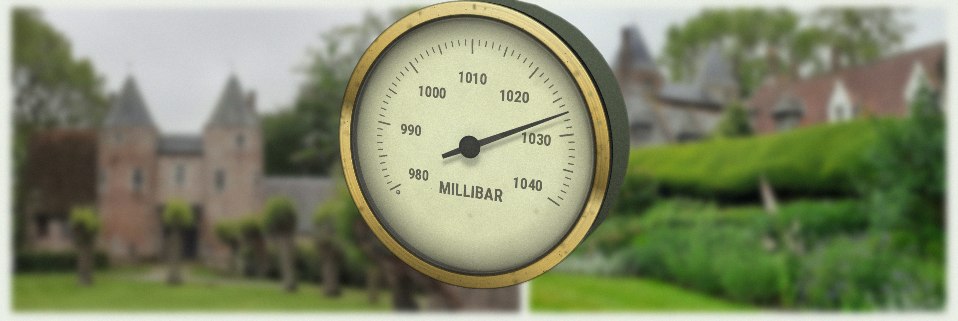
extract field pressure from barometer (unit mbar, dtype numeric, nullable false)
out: 1027 mbar
